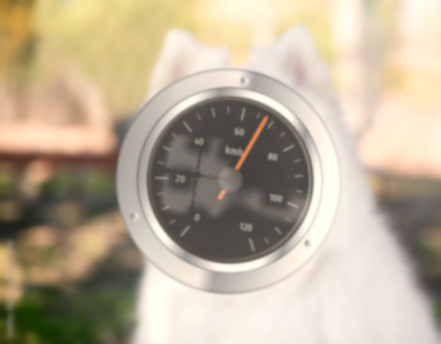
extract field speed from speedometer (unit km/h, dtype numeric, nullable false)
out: 67.5 km/h
